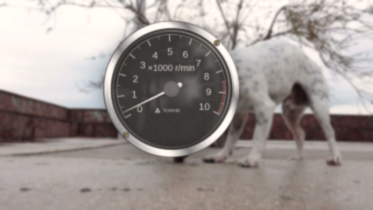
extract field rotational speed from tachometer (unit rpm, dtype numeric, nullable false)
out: 250 rpm
